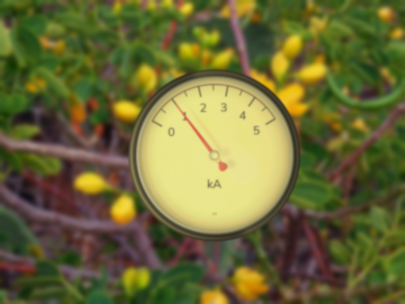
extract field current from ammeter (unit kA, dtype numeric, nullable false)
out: 1 kA
